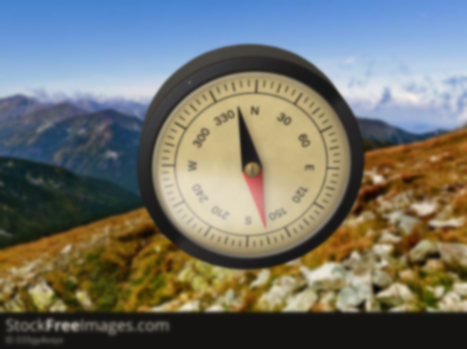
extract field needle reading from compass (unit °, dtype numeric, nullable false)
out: 165 °
